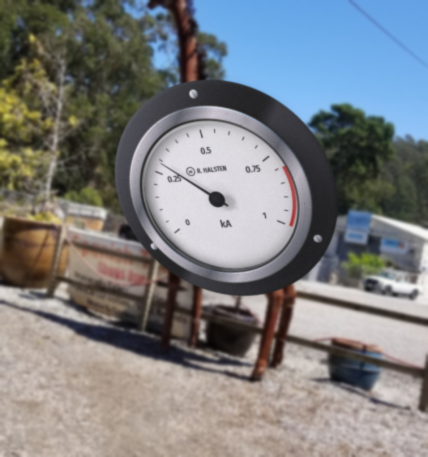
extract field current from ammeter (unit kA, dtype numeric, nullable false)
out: 0.3 kA
